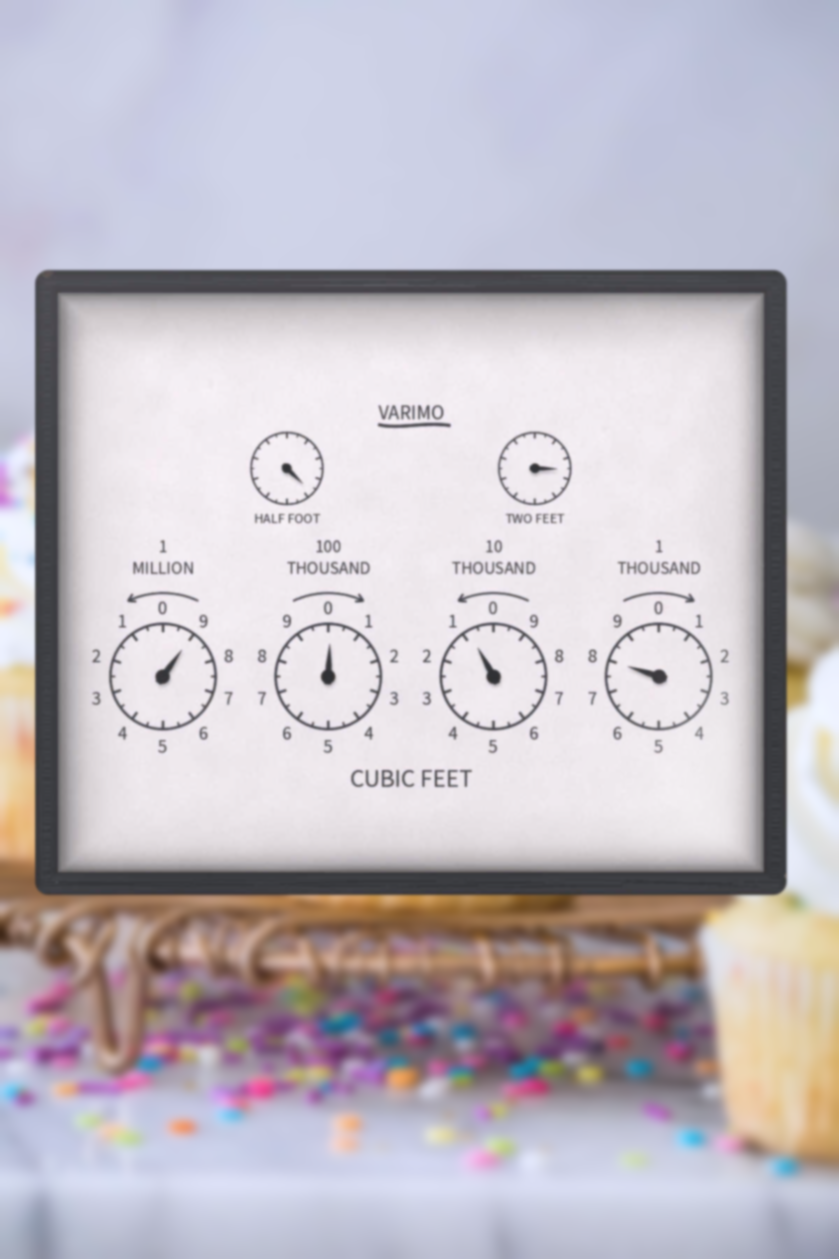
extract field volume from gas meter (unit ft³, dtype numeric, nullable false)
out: 900800 ft³
